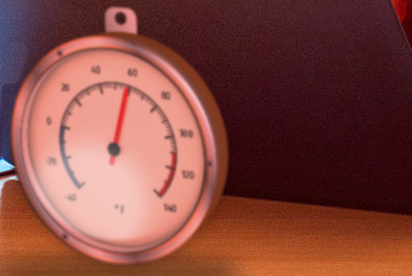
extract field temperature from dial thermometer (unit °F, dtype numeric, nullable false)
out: 60 °F
